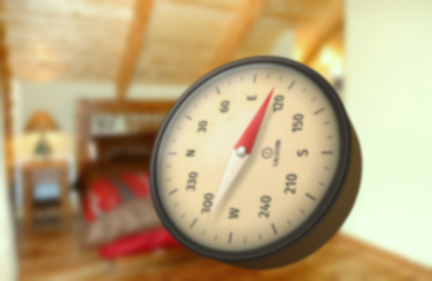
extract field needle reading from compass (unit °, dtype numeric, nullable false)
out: 110 °
